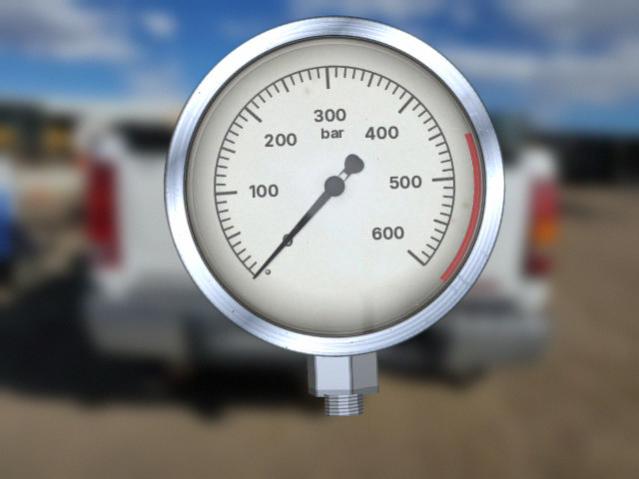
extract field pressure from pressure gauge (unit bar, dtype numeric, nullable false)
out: 0 bar
